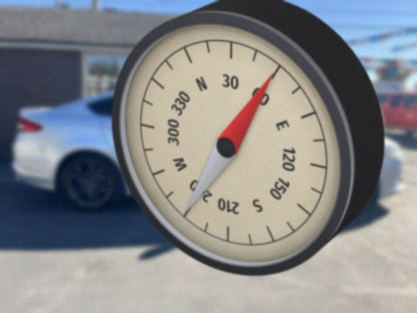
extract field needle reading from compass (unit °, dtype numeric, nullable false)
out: 60 °
